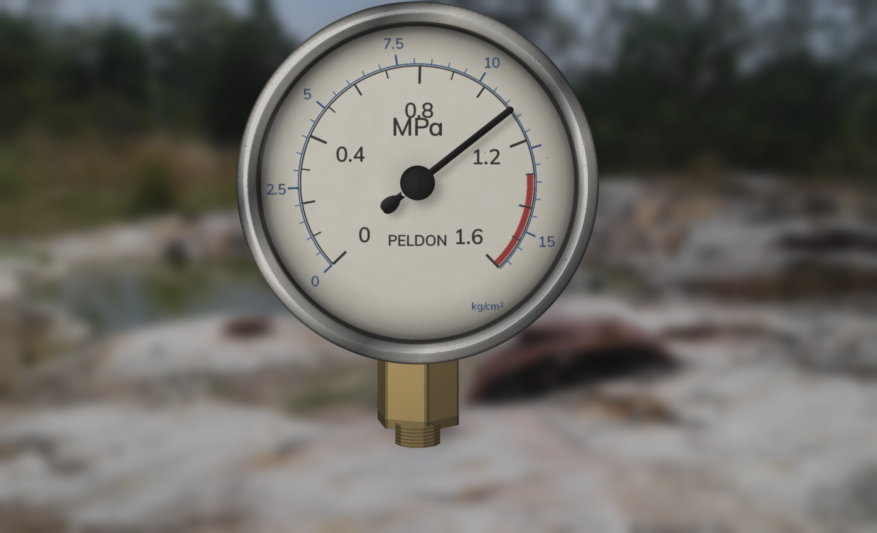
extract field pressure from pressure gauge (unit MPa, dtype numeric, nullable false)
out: 1.1 MPa
